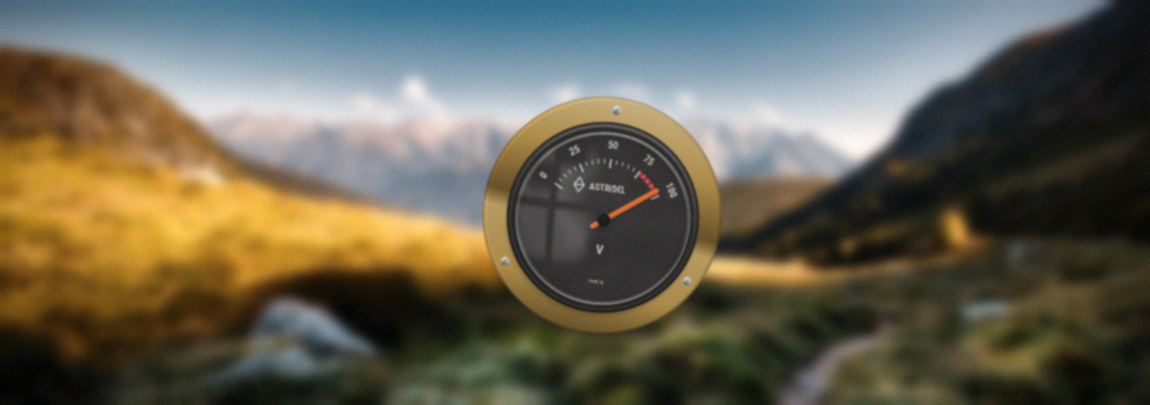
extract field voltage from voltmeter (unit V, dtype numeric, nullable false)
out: 95 V
